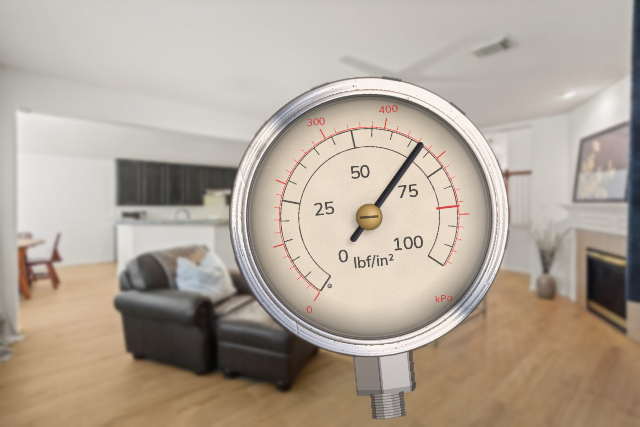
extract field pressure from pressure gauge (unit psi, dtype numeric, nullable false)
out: 67.5 psi
